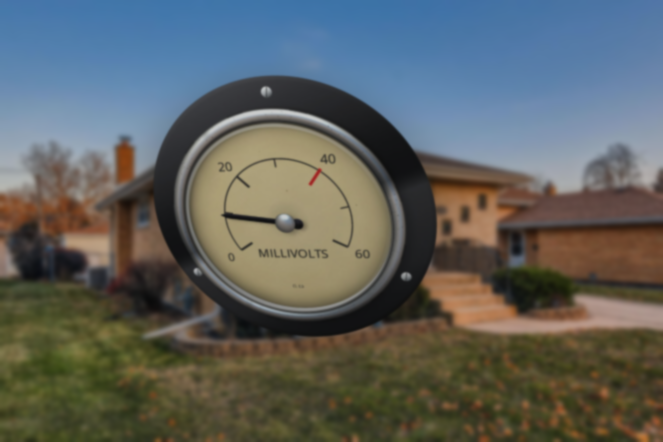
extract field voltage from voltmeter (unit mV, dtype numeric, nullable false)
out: 10 mV
